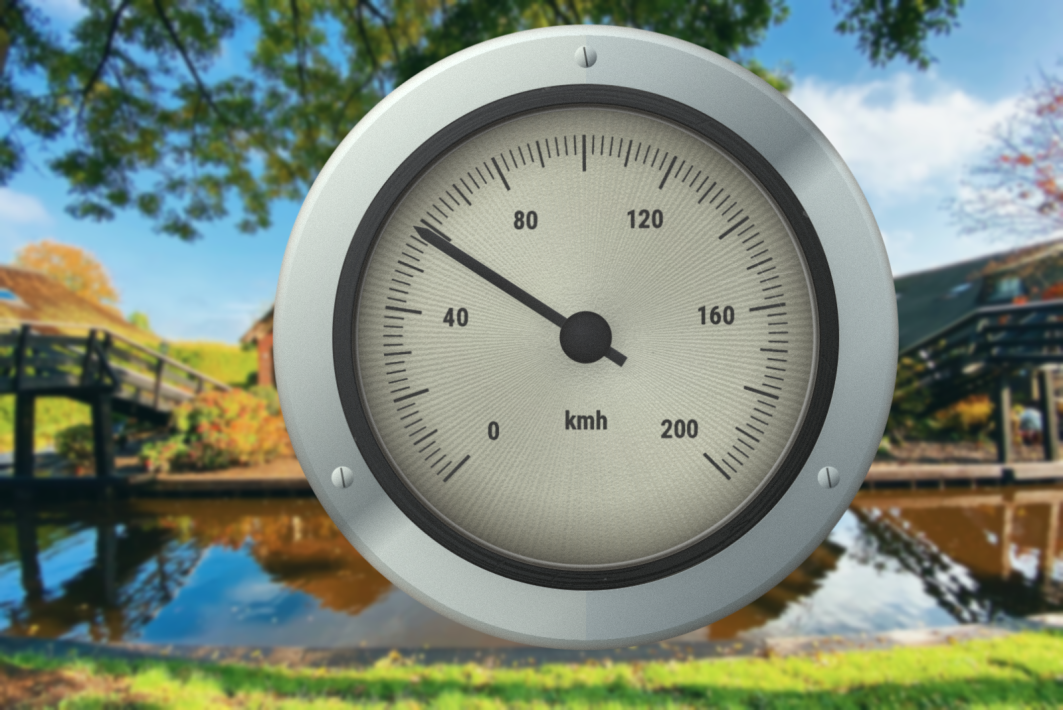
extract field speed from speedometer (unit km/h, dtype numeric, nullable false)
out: 58 km/h
